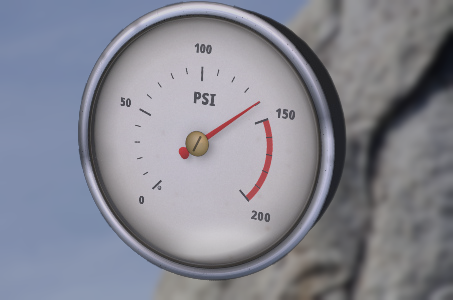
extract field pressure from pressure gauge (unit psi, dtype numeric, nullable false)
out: 140 psi
